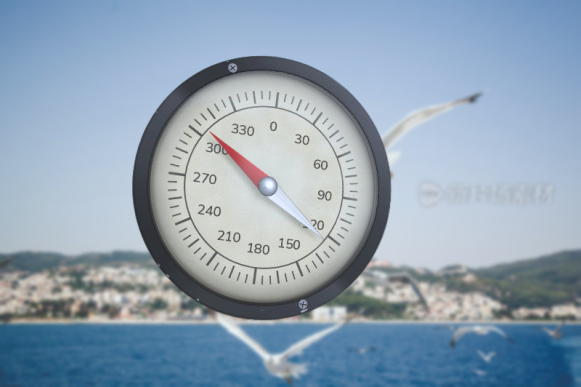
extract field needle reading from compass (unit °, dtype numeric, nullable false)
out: 305 °
